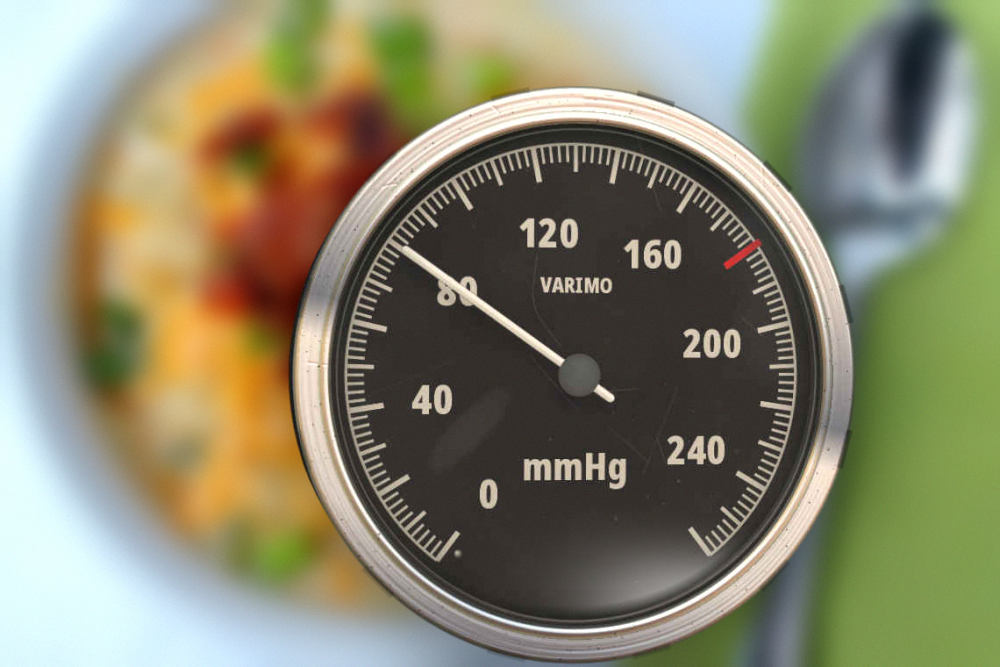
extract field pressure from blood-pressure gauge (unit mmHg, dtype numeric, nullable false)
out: 80 mmHg
